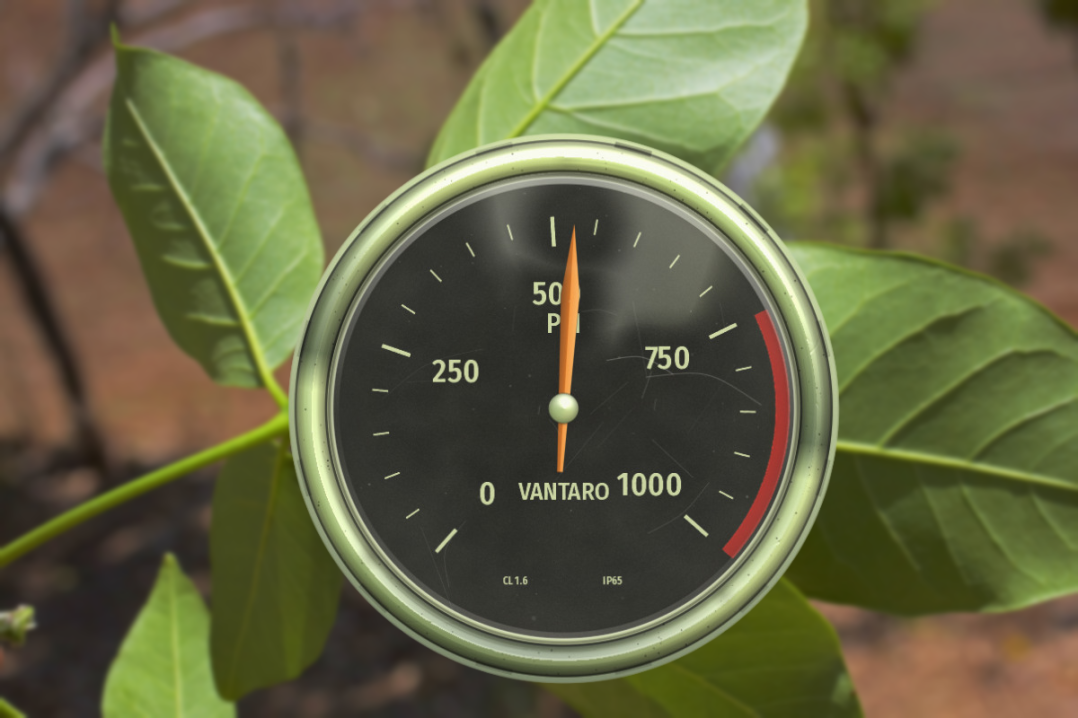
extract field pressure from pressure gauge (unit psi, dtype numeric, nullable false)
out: 525 psi
